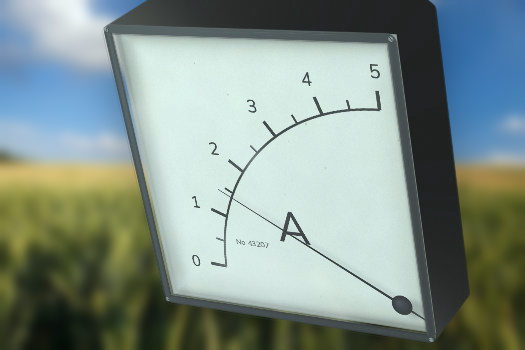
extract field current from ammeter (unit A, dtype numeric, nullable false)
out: 1.5 A
